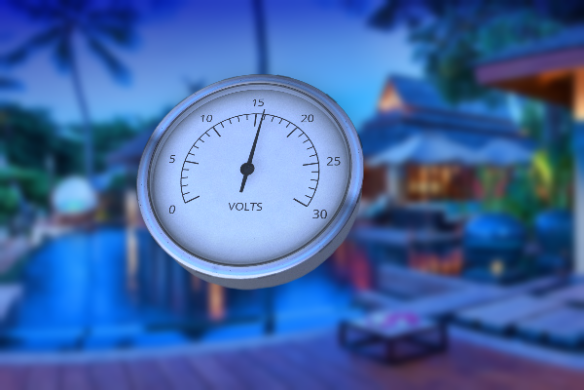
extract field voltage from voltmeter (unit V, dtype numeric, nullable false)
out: 16 V
